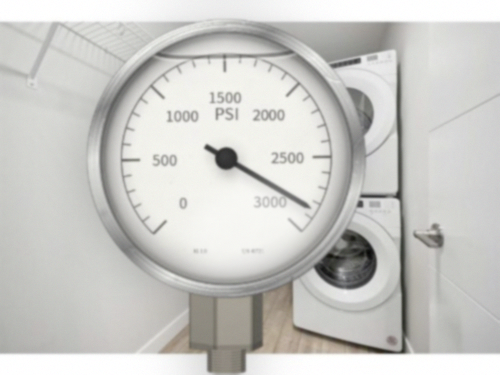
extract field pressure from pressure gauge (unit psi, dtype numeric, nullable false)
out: 2850 psi
